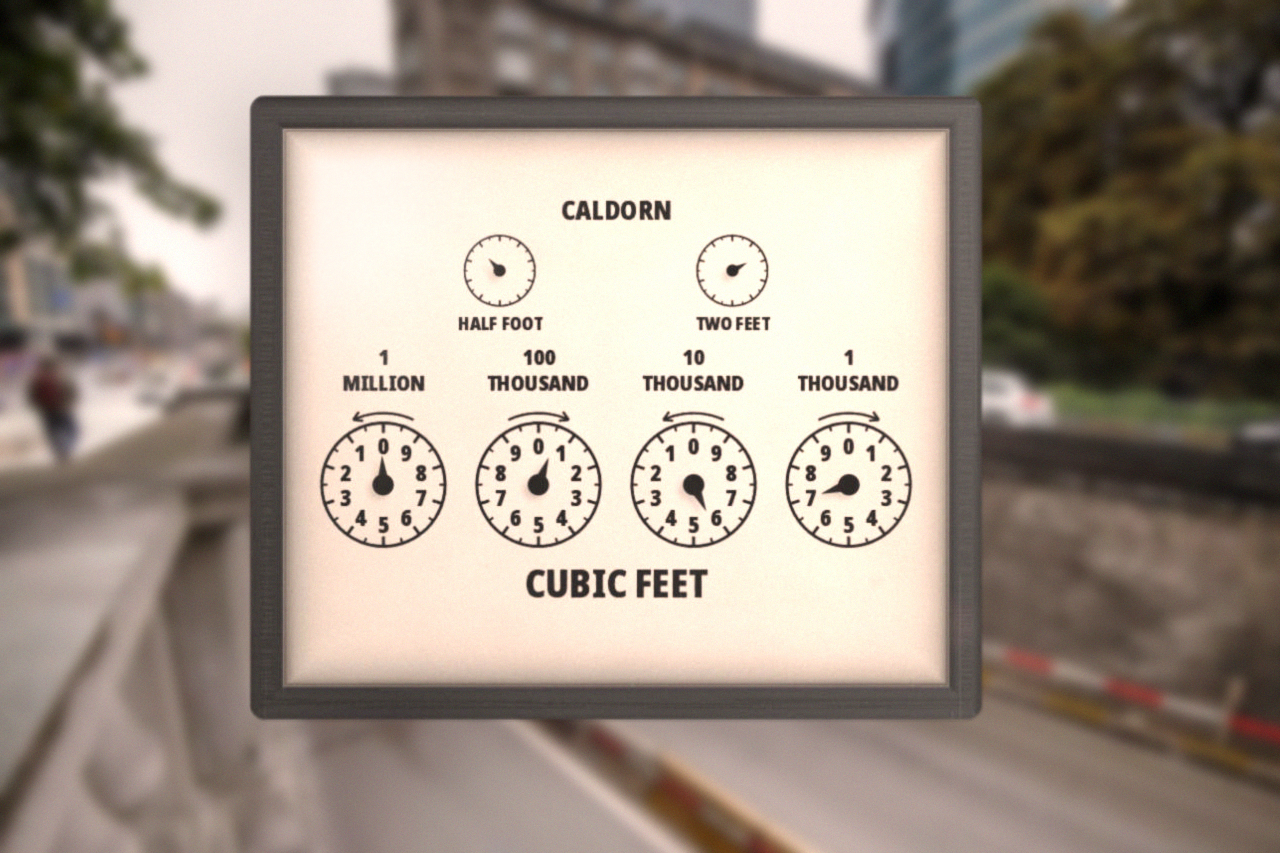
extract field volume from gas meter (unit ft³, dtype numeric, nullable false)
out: 5700 ft³
